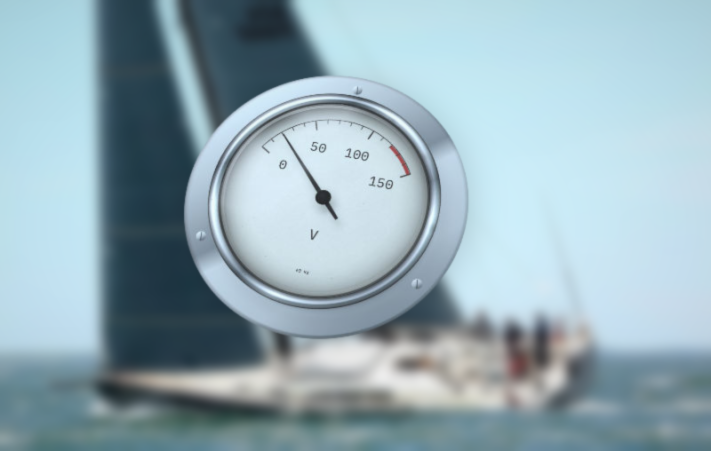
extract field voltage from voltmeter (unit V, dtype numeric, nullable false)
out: 20 V
